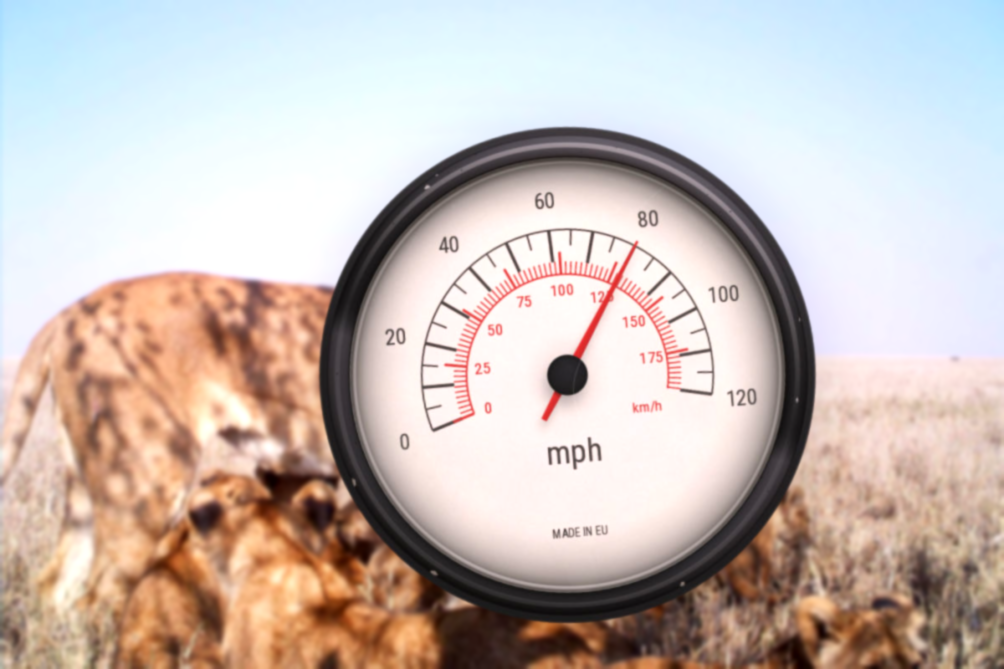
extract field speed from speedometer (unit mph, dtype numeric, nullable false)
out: 80 mph
